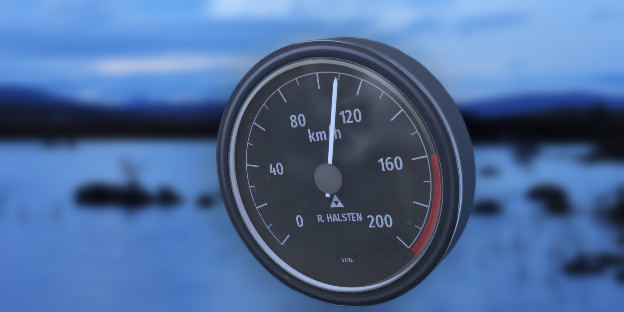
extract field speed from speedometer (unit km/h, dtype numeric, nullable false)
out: 110 km/h
